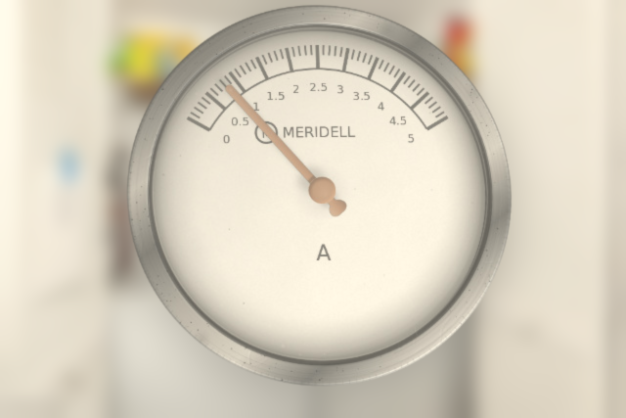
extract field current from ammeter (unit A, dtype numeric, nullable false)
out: 0.8 A
